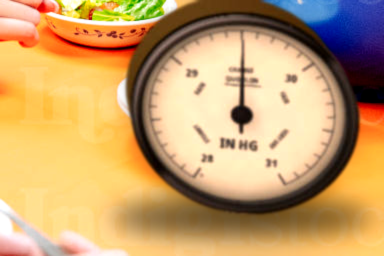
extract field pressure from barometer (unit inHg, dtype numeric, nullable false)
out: 29.5 inHg
